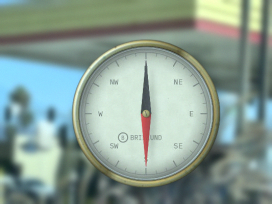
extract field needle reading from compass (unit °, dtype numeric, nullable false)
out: 180 °
